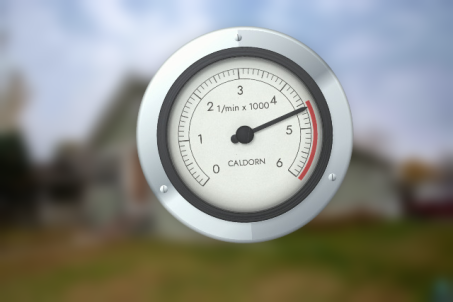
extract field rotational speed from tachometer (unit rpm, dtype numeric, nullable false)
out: 4600 rpm
